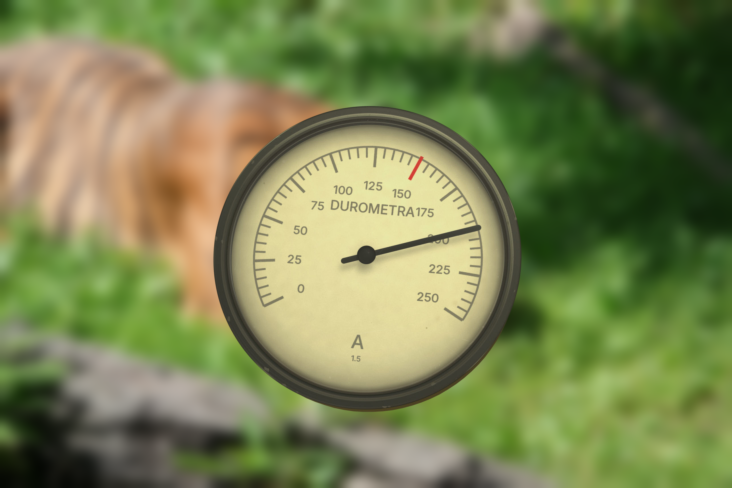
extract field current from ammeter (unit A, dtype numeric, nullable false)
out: 200 A
